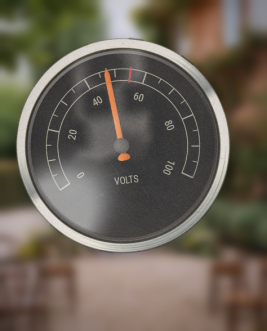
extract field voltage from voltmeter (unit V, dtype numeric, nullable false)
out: 47.5 V
